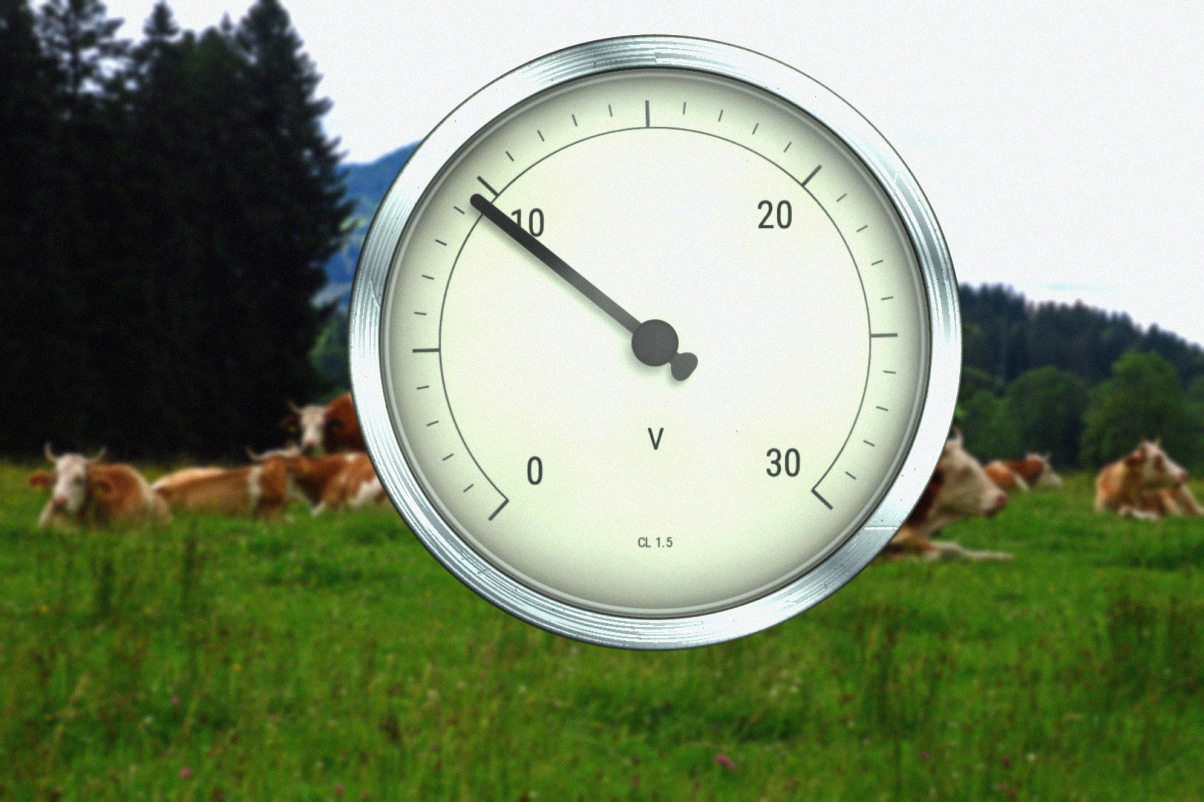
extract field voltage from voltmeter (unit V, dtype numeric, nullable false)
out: 9.5 V
